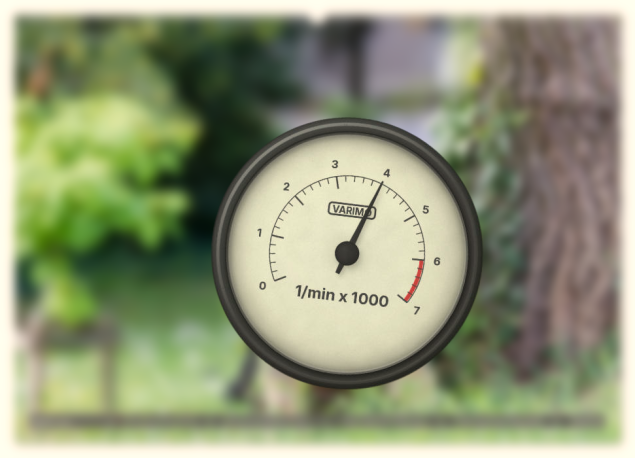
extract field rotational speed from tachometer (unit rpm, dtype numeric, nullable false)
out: 4000 rpm
